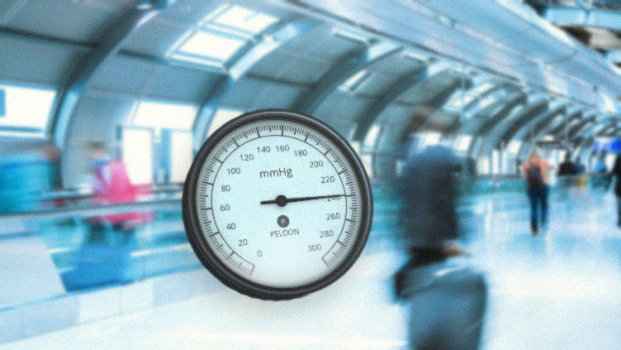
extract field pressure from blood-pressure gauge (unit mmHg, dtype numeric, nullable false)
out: 240 mmHg
